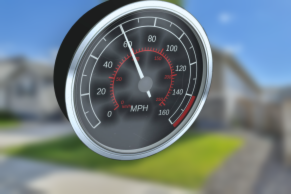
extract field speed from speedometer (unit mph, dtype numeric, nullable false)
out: 60 mph
